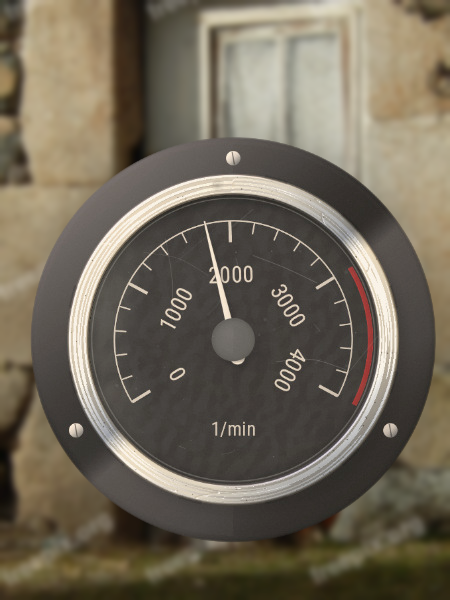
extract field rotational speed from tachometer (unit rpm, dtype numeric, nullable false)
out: 1800 rpm
